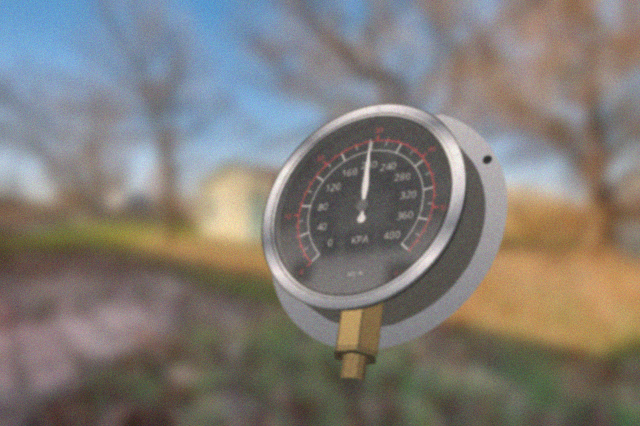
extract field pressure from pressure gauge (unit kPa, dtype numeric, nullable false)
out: 200 kPa
